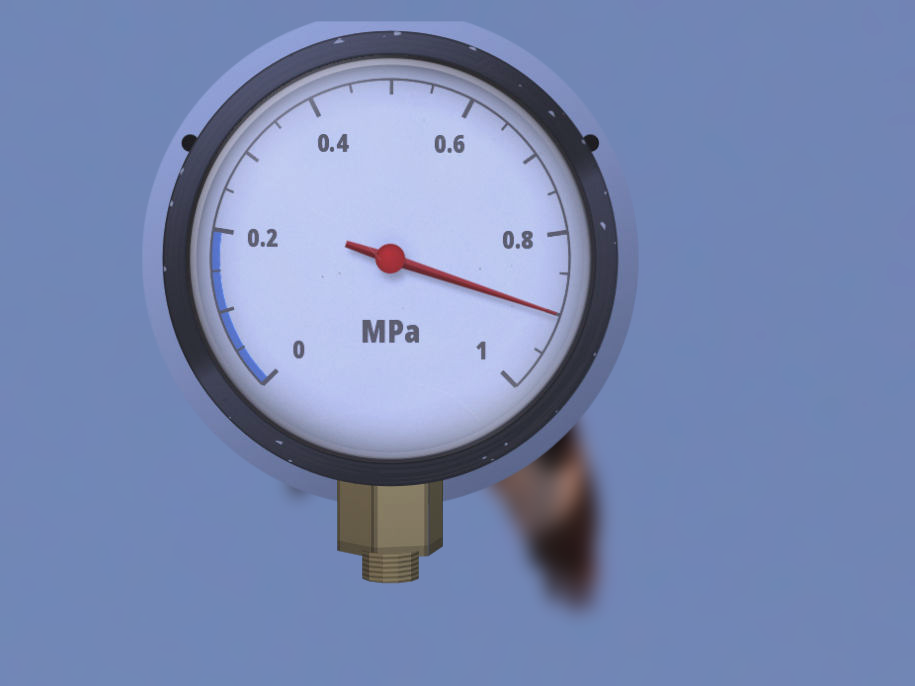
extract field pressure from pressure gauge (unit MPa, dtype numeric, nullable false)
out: 0.9 MPa
